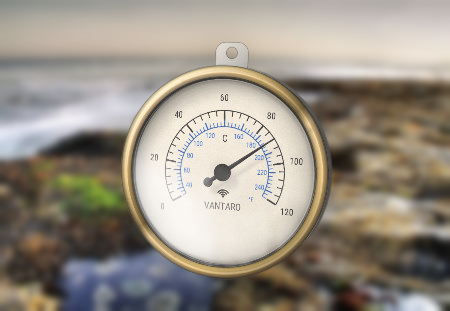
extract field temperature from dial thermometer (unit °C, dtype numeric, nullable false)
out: 88 °C
